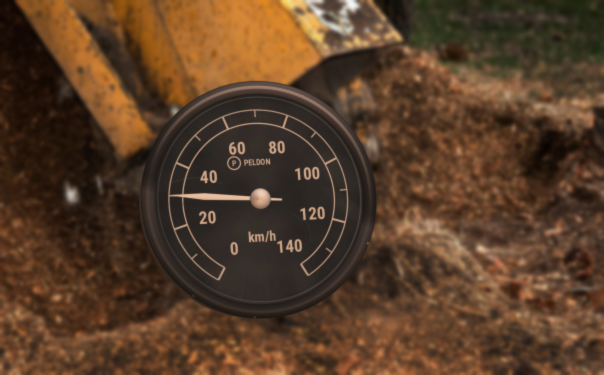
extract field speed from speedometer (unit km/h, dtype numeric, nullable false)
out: 30 km/h
